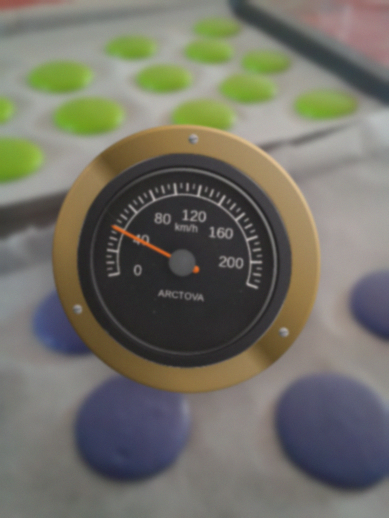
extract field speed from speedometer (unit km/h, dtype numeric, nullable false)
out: 40 km/h
